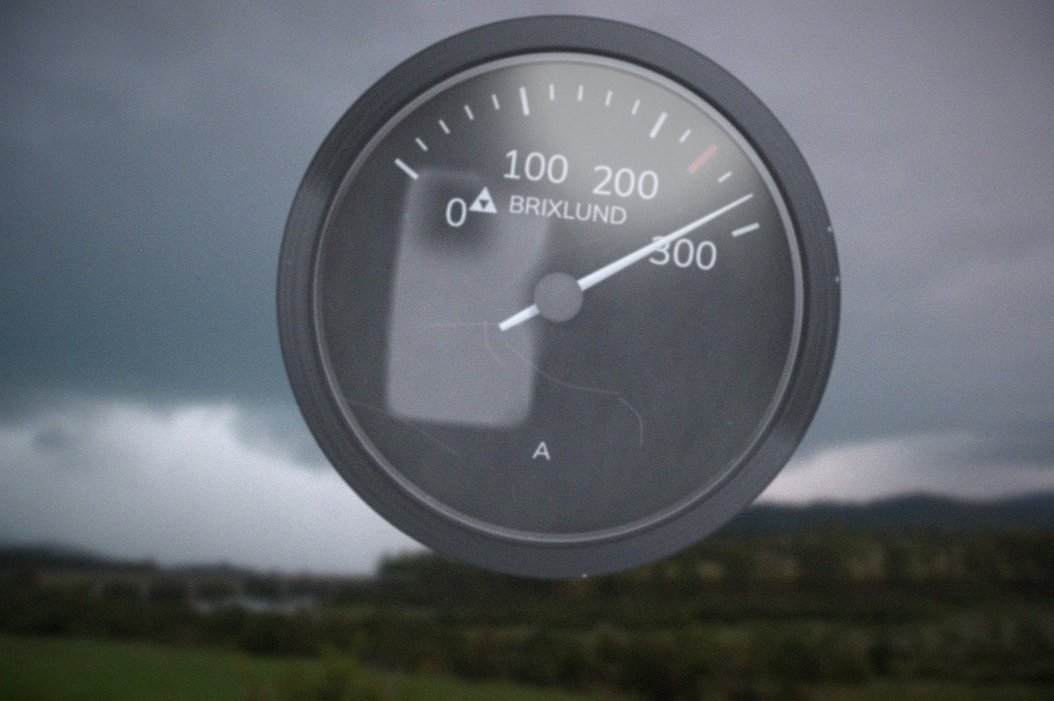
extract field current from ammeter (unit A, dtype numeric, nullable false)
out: 280 A
